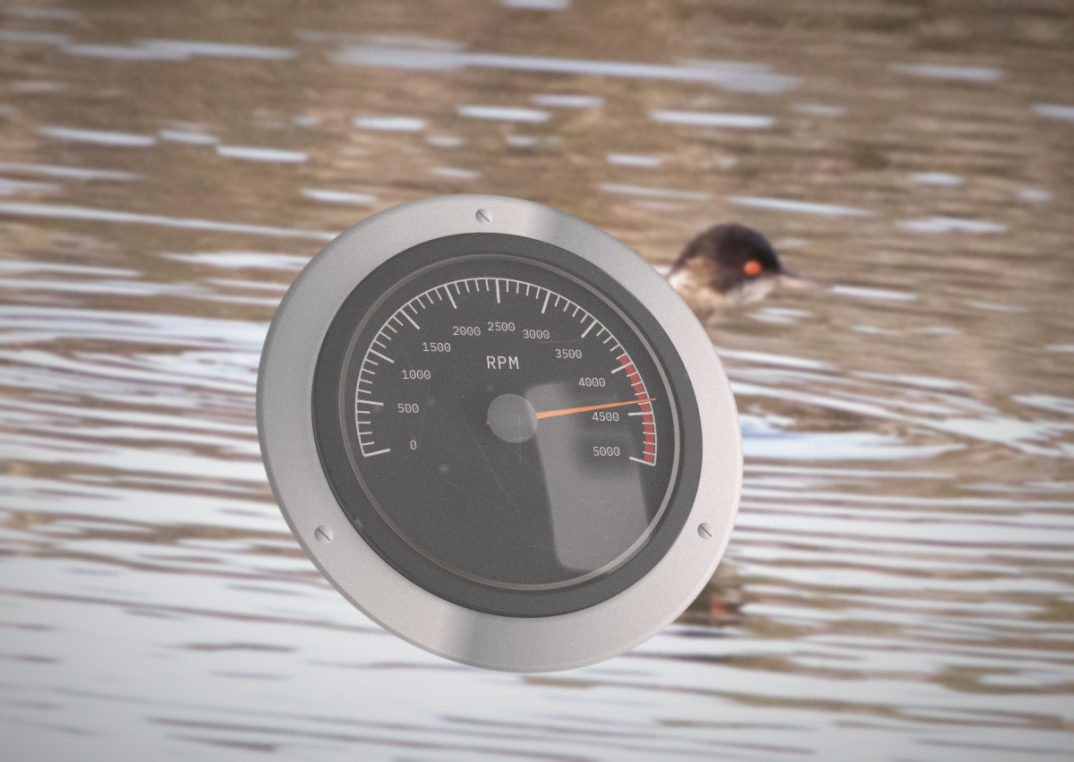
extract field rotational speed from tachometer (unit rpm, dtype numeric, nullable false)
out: 4400 rpm
